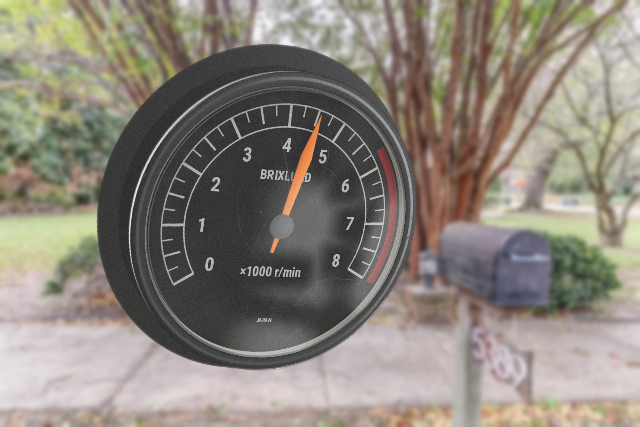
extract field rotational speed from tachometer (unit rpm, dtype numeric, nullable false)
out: 4500 rpm
